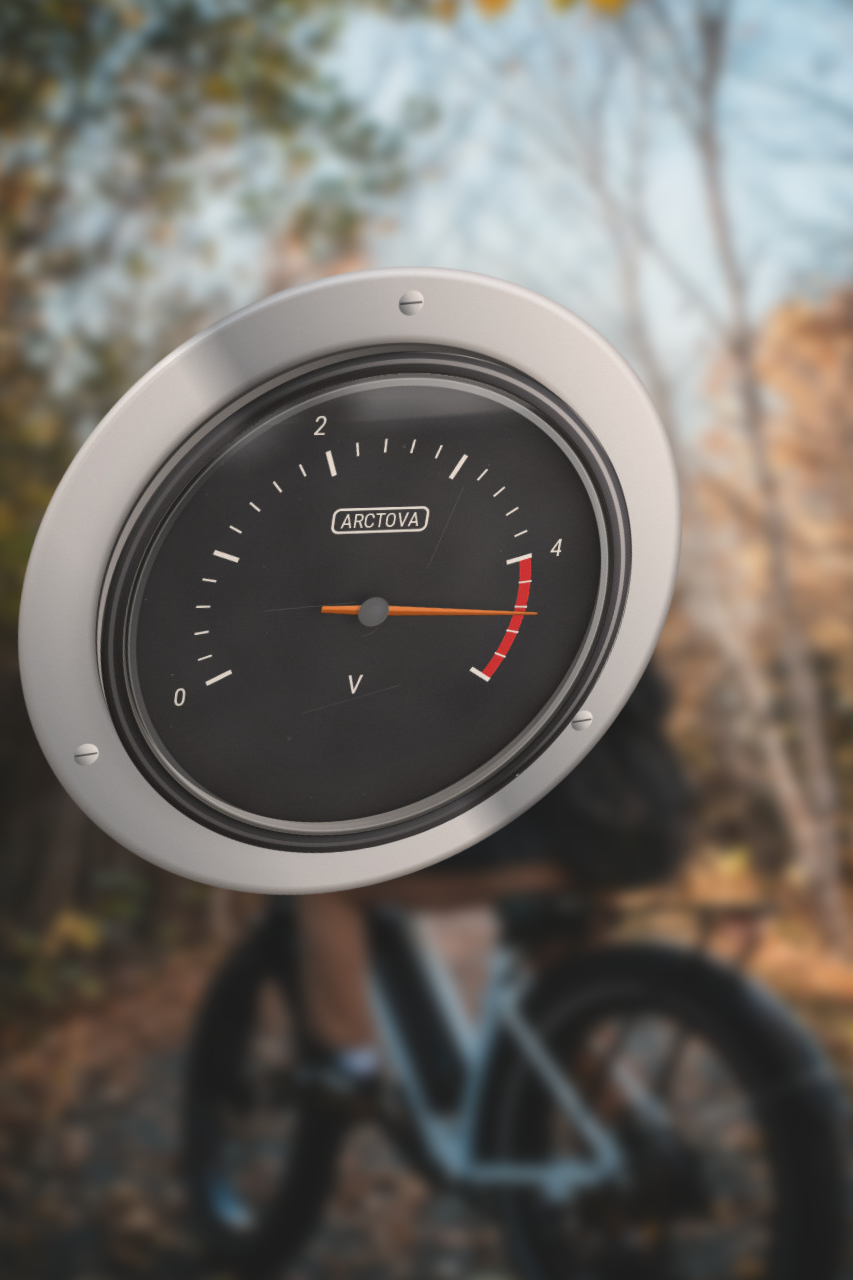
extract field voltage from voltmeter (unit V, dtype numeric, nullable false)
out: 4.4 V
